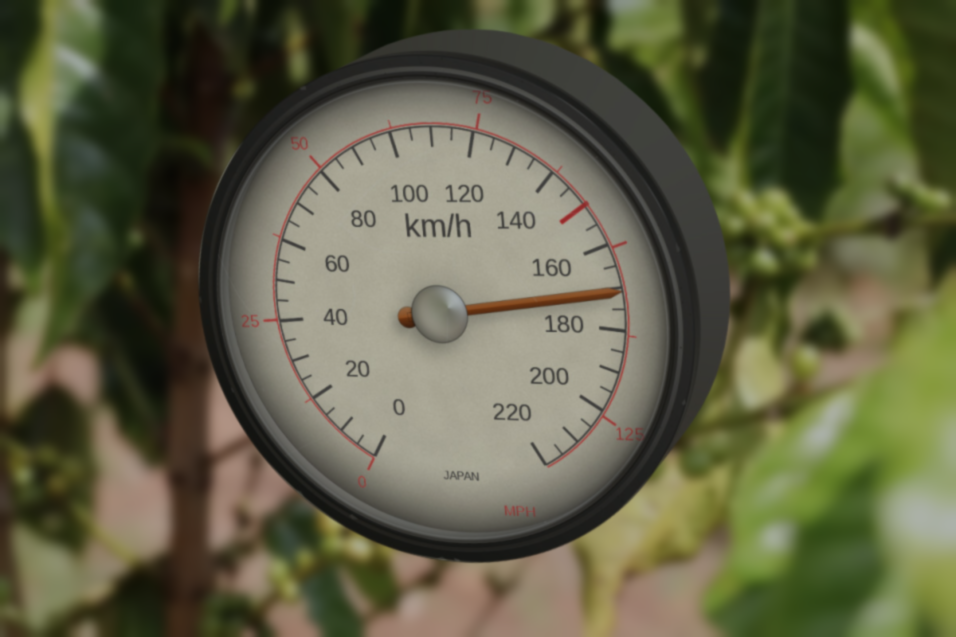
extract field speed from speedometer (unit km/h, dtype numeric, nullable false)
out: 170 km/h
